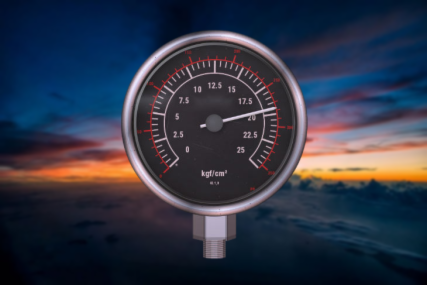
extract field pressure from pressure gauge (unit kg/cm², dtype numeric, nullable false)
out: 19.5 kg/cm²
